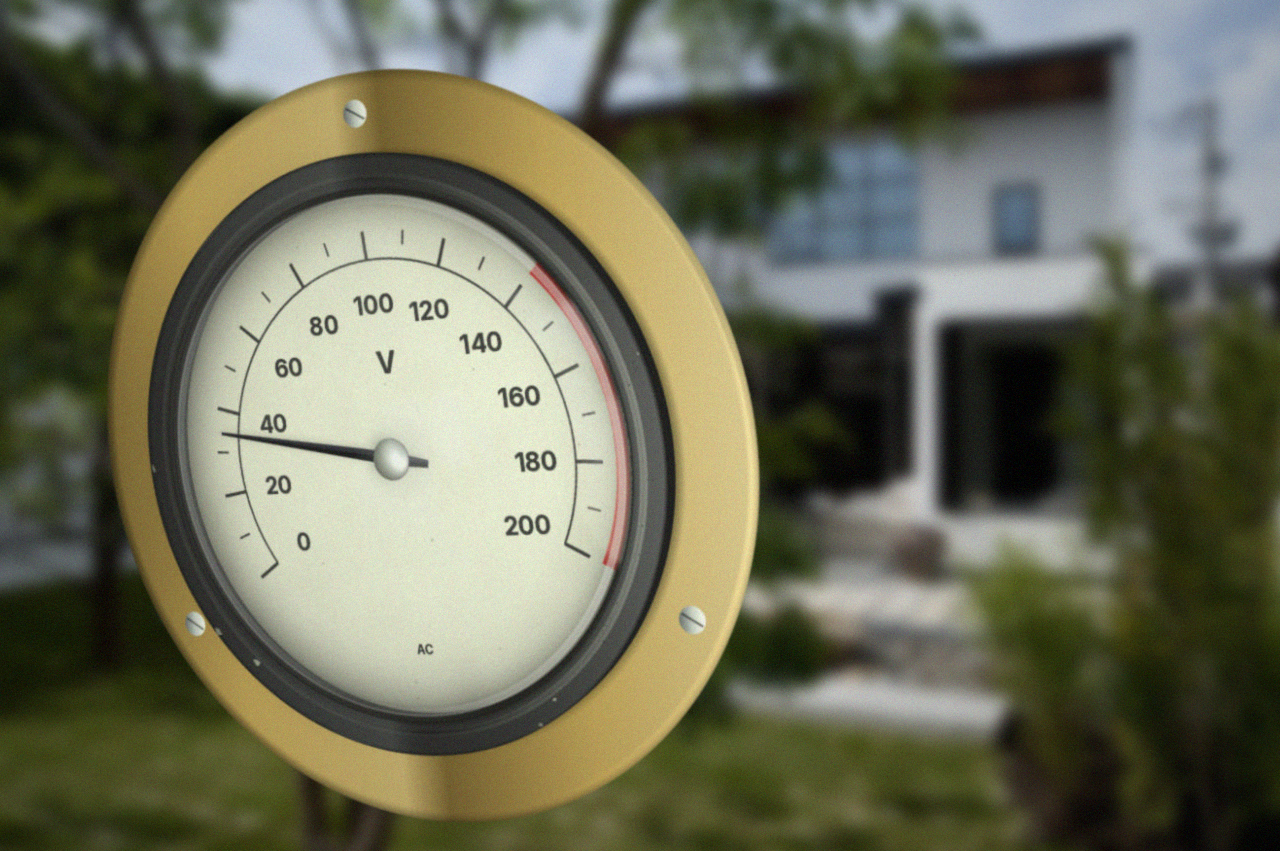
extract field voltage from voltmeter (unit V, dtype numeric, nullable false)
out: 35 V
